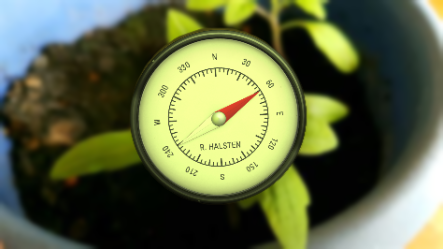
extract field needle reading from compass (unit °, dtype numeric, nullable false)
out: 60 °
